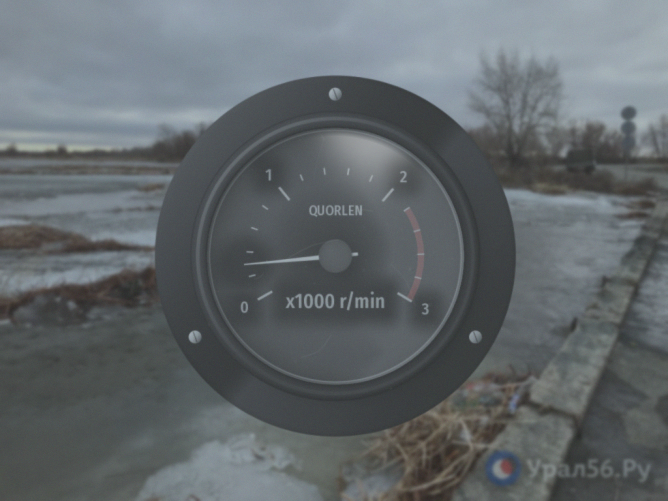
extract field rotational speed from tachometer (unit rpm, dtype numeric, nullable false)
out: 300 rpm
